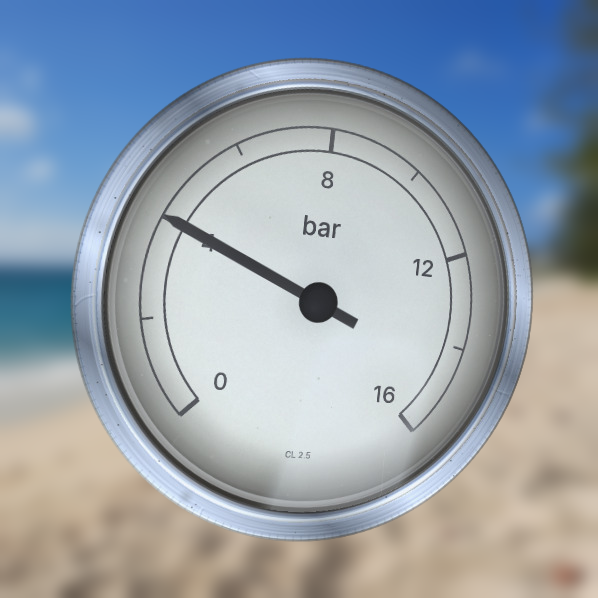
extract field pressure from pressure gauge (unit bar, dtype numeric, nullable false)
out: 4 bar
